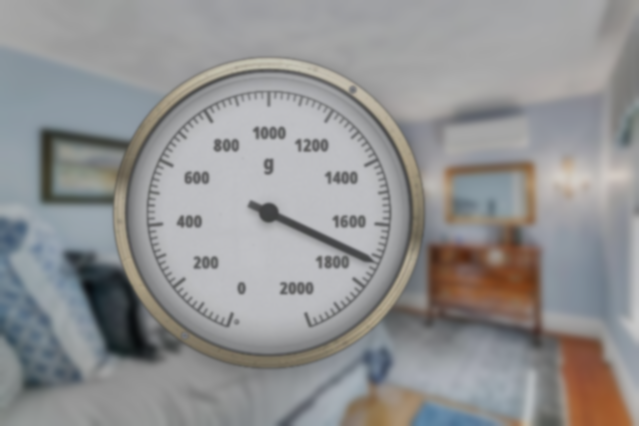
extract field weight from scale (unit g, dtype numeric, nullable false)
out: 1720 g
